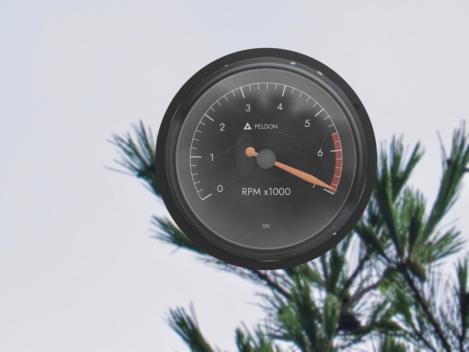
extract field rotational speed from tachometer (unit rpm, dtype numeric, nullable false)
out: 6900 rpm
